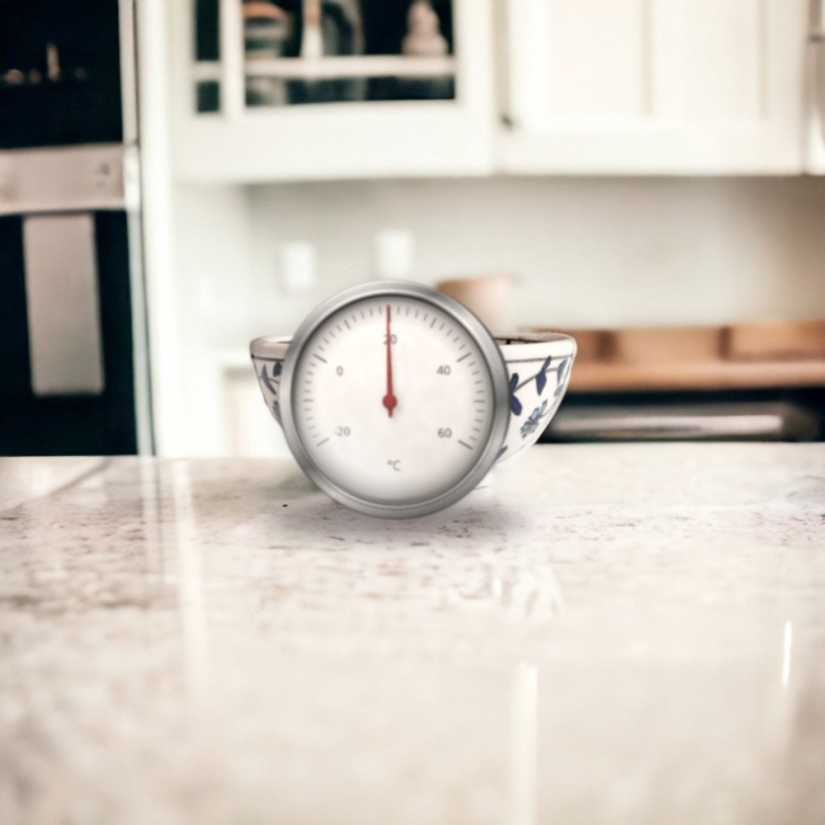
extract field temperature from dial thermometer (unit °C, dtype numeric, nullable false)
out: 20 °C
